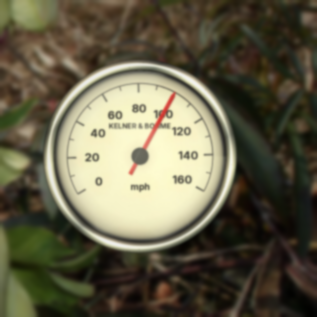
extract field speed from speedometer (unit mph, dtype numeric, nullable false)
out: 100 mph
